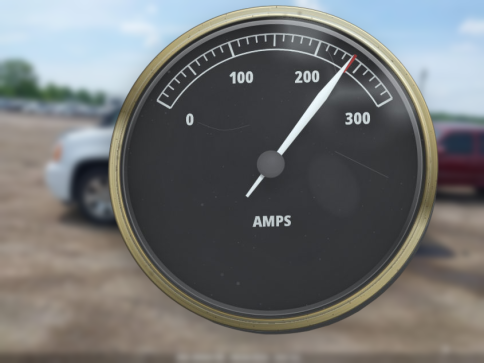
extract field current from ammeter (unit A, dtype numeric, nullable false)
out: 240 A
